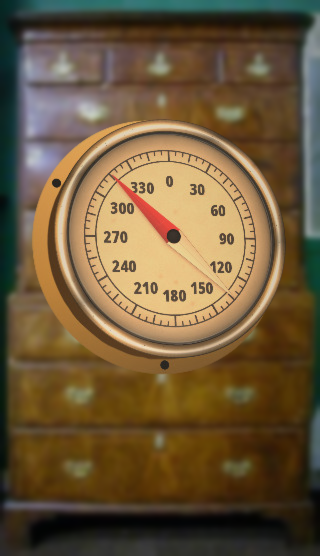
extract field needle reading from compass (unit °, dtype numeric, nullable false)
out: 315 °
